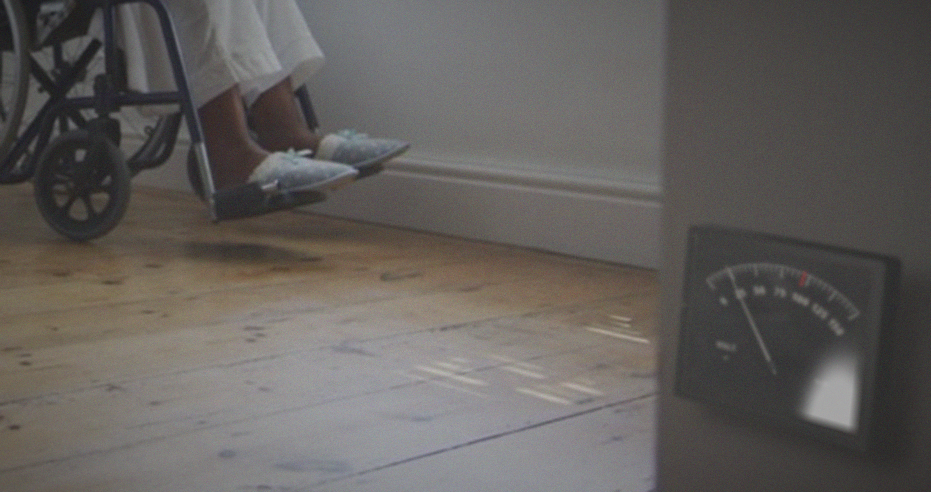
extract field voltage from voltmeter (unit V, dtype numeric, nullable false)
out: 25 V
